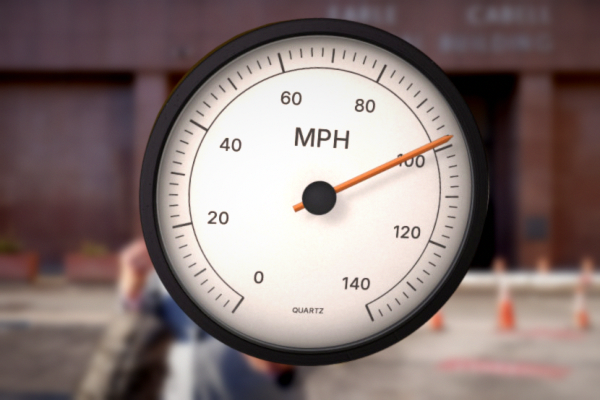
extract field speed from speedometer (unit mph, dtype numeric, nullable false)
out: 98 mph
